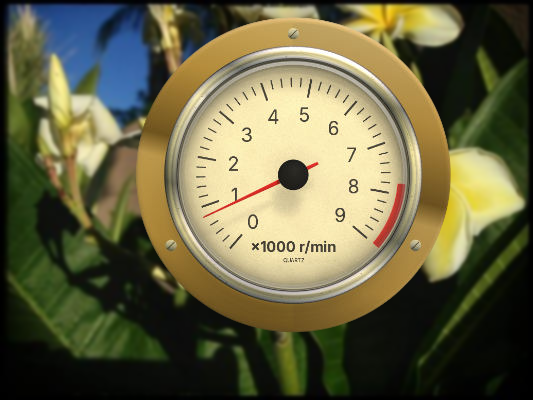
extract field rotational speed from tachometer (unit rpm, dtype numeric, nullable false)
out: 800 rpm
